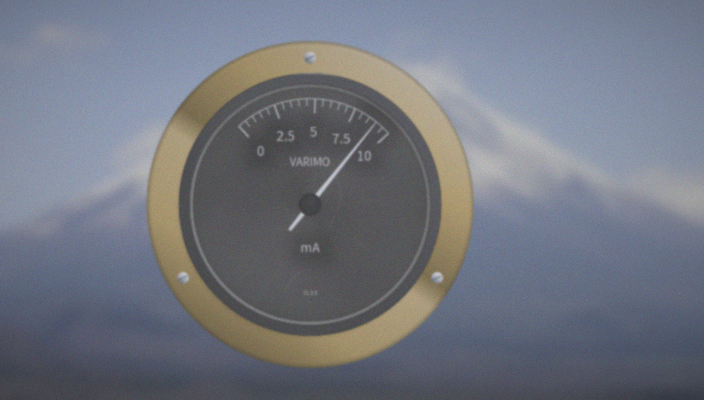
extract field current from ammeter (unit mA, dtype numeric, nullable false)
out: 9 mA
